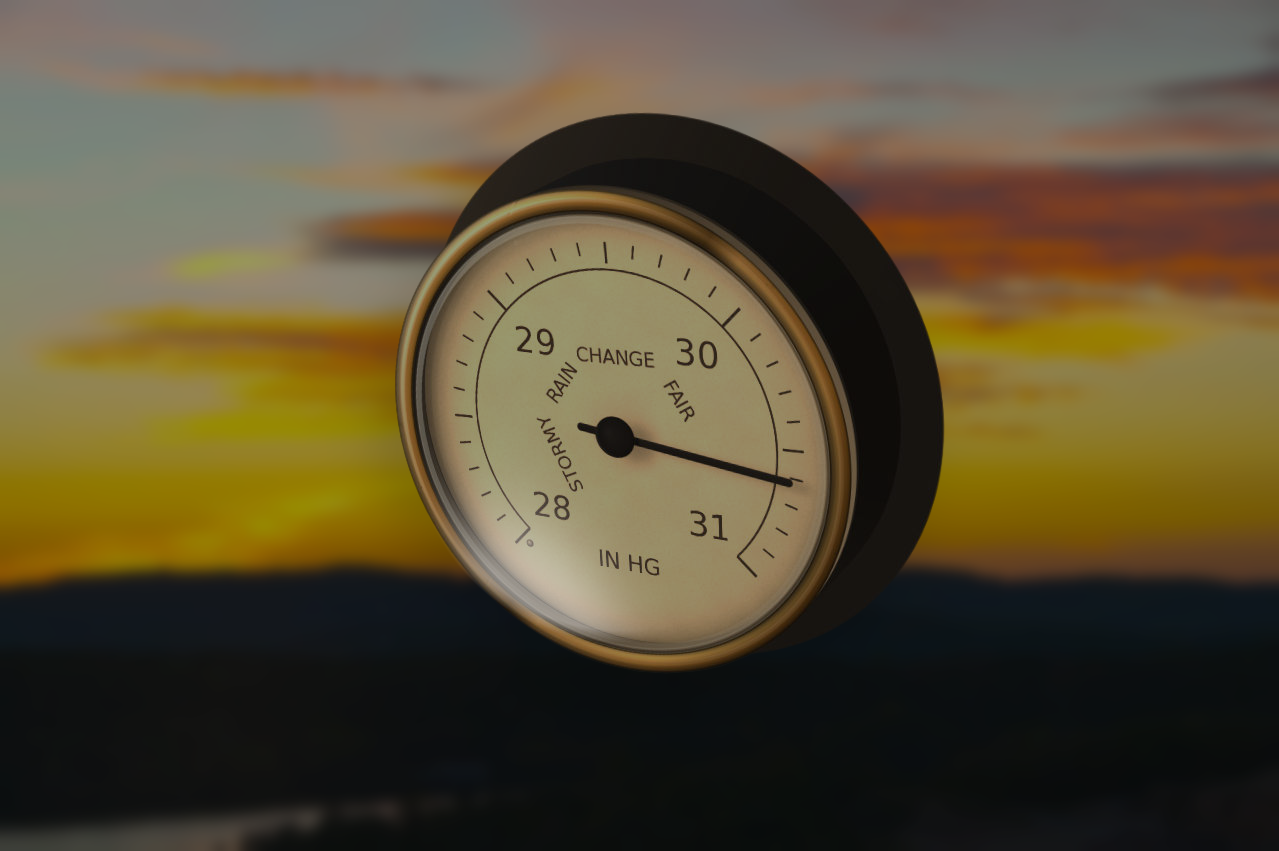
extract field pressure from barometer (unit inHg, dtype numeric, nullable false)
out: 30.6 inHg
